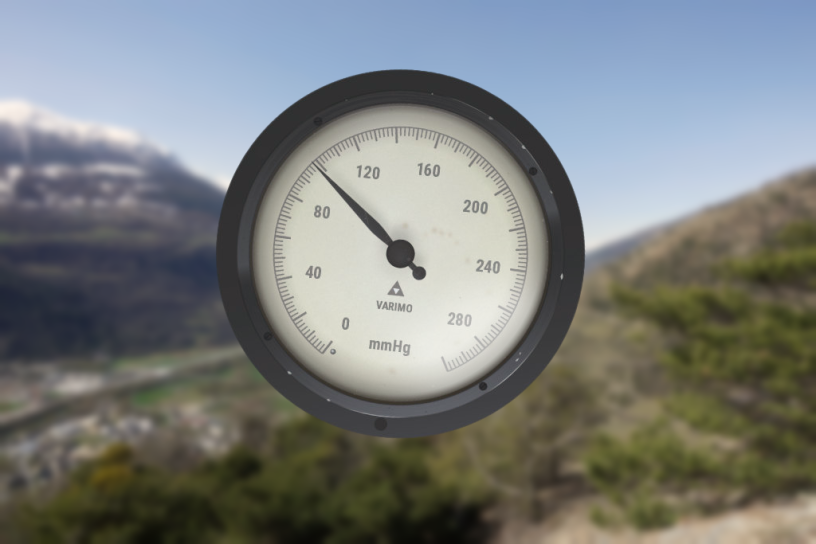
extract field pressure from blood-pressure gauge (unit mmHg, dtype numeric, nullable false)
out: 98 mmHg
